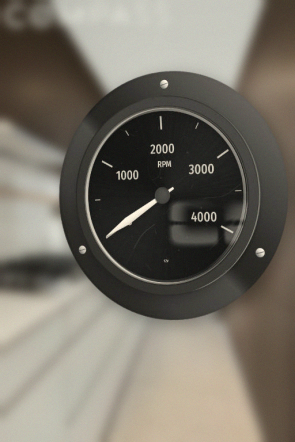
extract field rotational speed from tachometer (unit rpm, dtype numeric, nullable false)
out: 0 rpm
